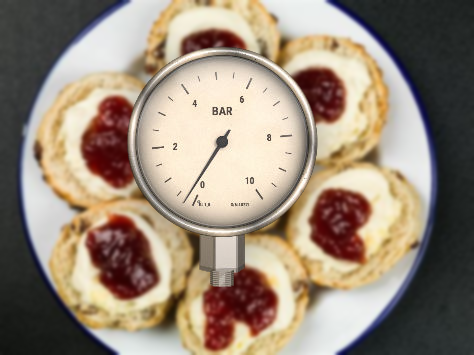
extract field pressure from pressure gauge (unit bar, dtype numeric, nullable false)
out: 0.25 bar
